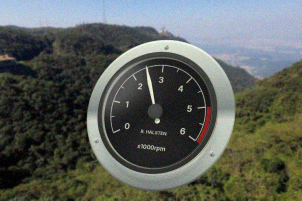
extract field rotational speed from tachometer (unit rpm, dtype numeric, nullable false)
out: 2500 rpm
